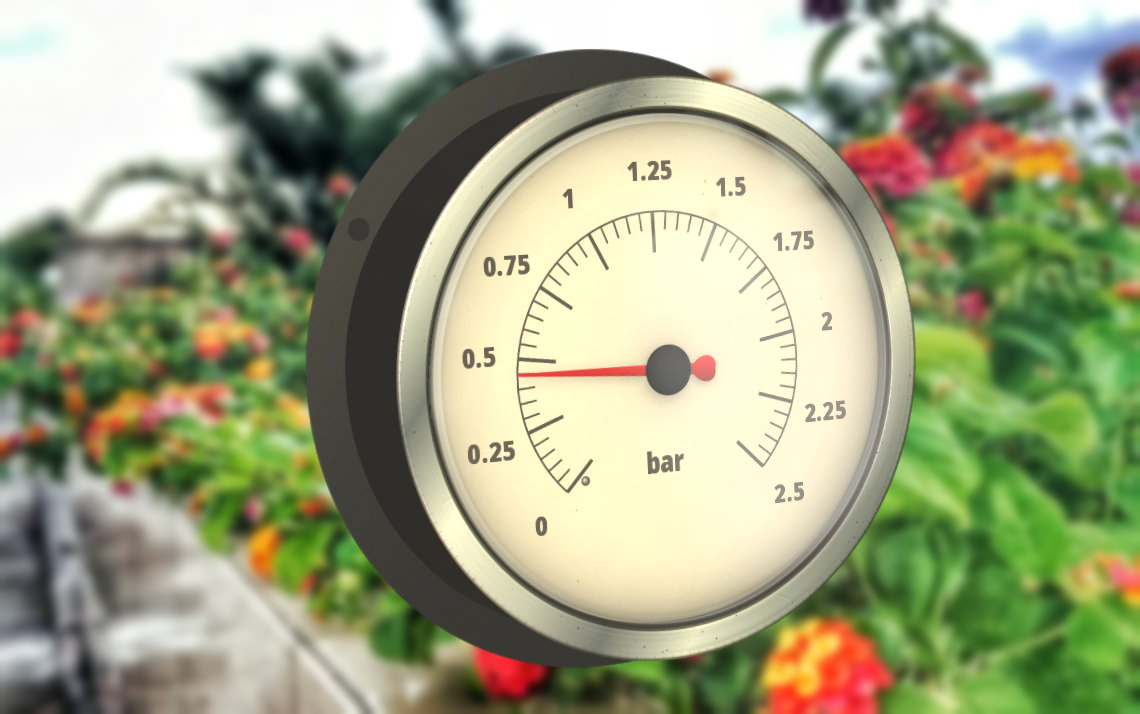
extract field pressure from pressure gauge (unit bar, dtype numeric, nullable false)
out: 0.45 bar
